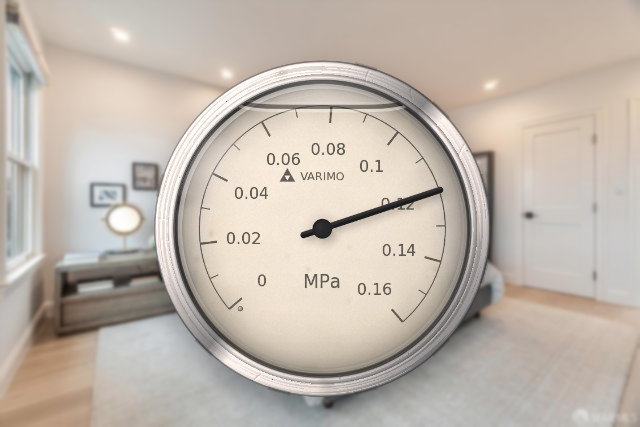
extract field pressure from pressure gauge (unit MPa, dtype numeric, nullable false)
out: 0.12 MPa
